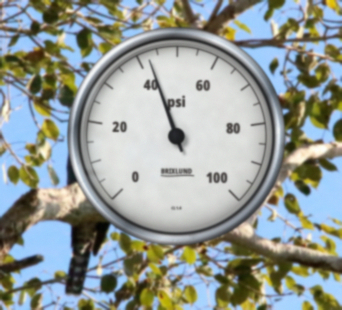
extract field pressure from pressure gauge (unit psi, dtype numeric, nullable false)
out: 42.5 psi
